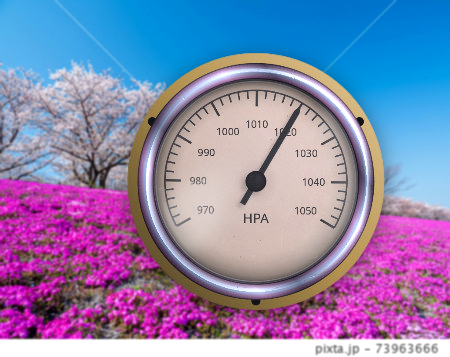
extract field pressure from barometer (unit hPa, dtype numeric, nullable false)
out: 1020 hPa
